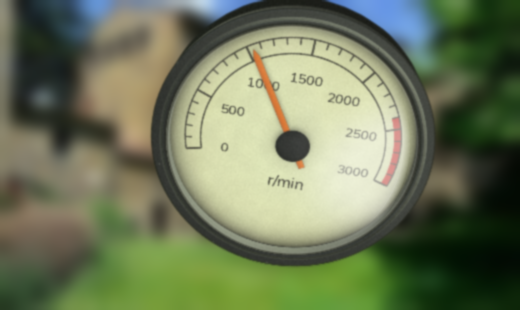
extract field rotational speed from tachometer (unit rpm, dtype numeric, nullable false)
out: 1050 rpm
